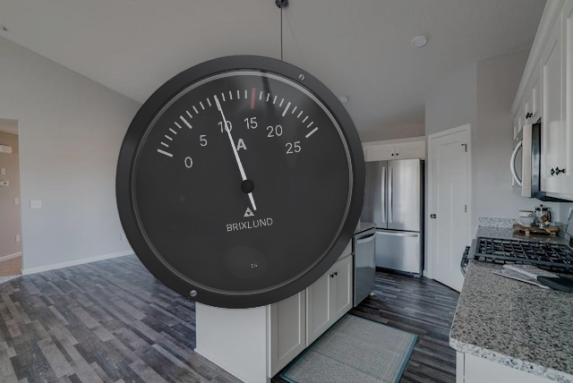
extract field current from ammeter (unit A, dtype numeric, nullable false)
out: 10 A
